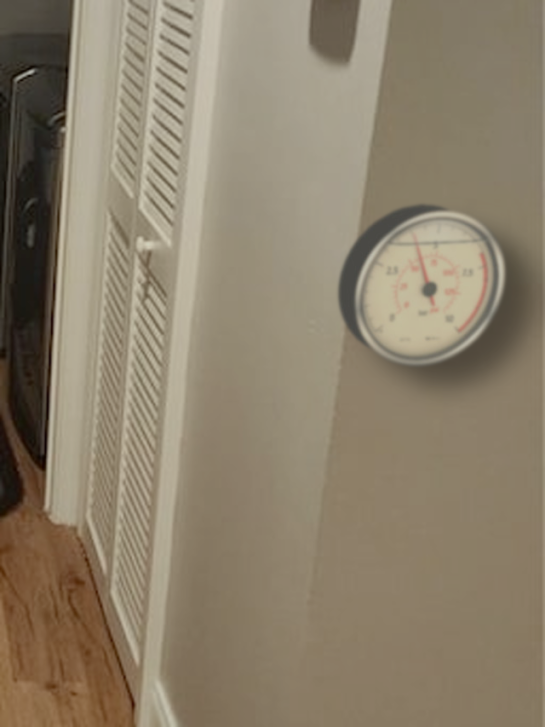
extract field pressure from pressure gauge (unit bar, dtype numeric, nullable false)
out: 4 bar
